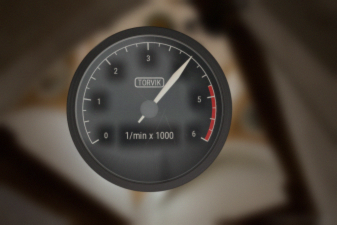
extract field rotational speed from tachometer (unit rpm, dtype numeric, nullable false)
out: 4000 rpm
